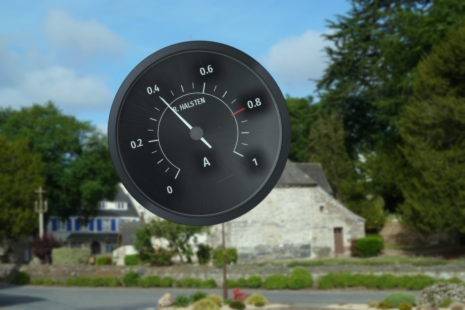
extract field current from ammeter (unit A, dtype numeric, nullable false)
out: 0.4 A
